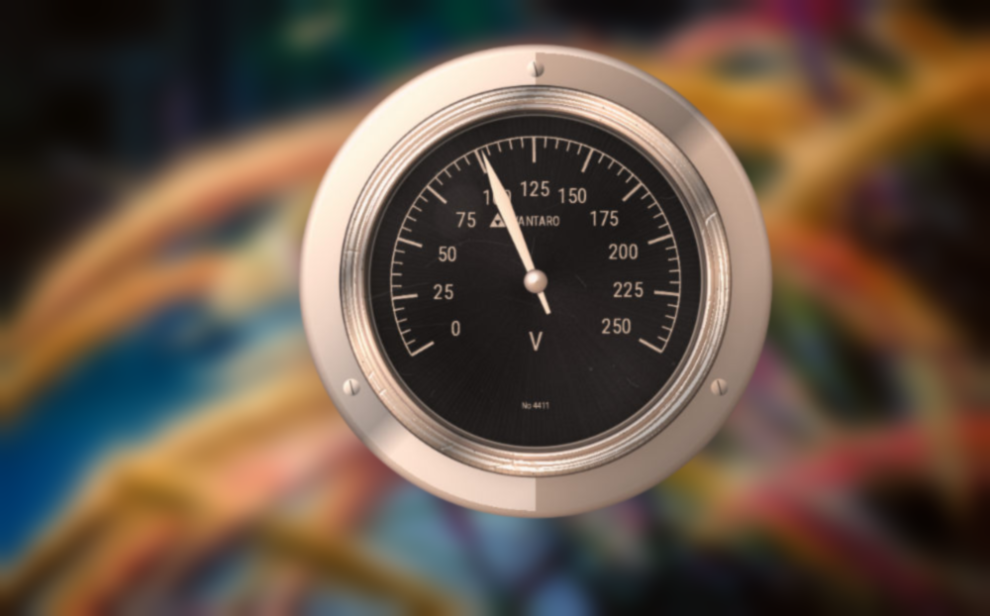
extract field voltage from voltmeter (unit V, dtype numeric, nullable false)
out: 102.5 V
